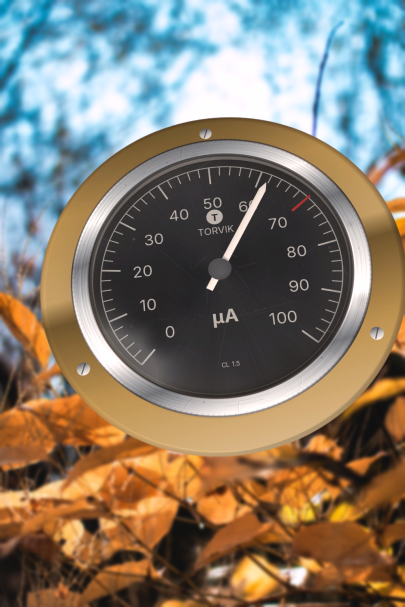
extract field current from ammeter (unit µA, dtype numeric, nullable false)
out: 62 µA
